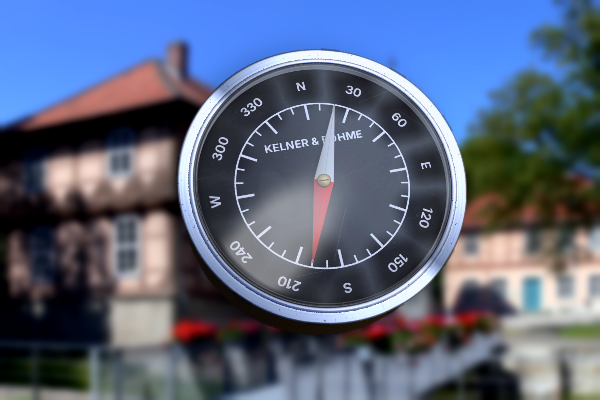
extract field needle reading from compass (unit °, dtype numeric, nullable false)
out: 200 °
